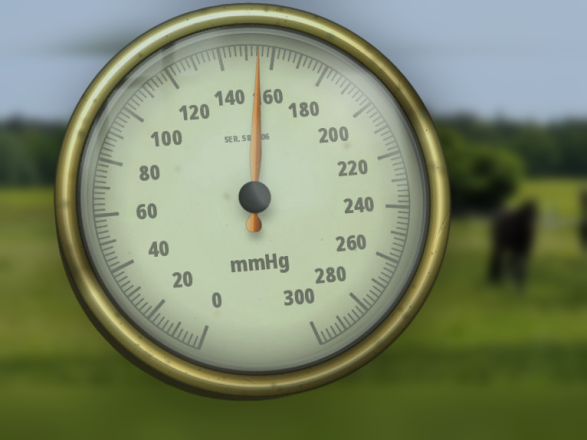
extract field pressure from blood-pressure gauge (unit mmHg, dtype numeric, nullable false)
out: 154 mmHg
